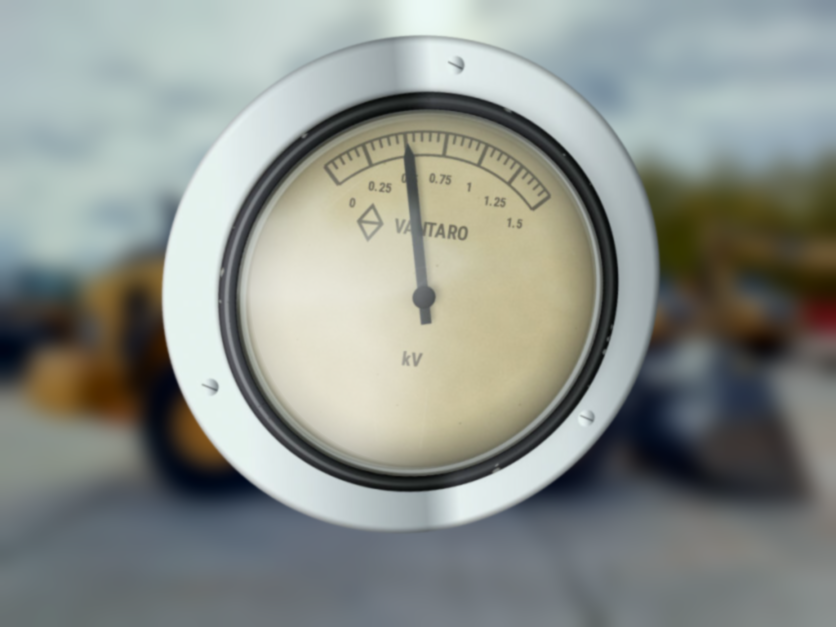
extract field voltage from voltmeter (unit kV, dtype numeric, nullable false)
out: 0.5 kV
